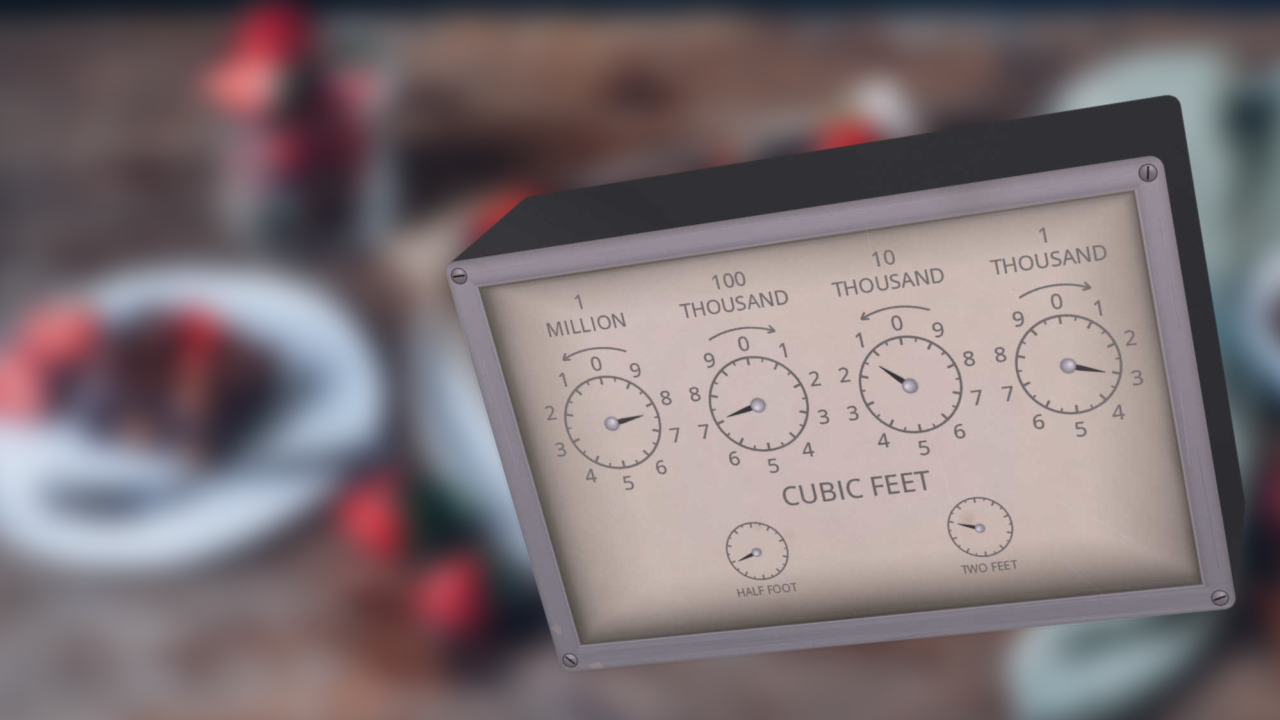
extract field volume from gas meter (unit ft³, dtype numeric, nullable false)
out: 771300 ft³
